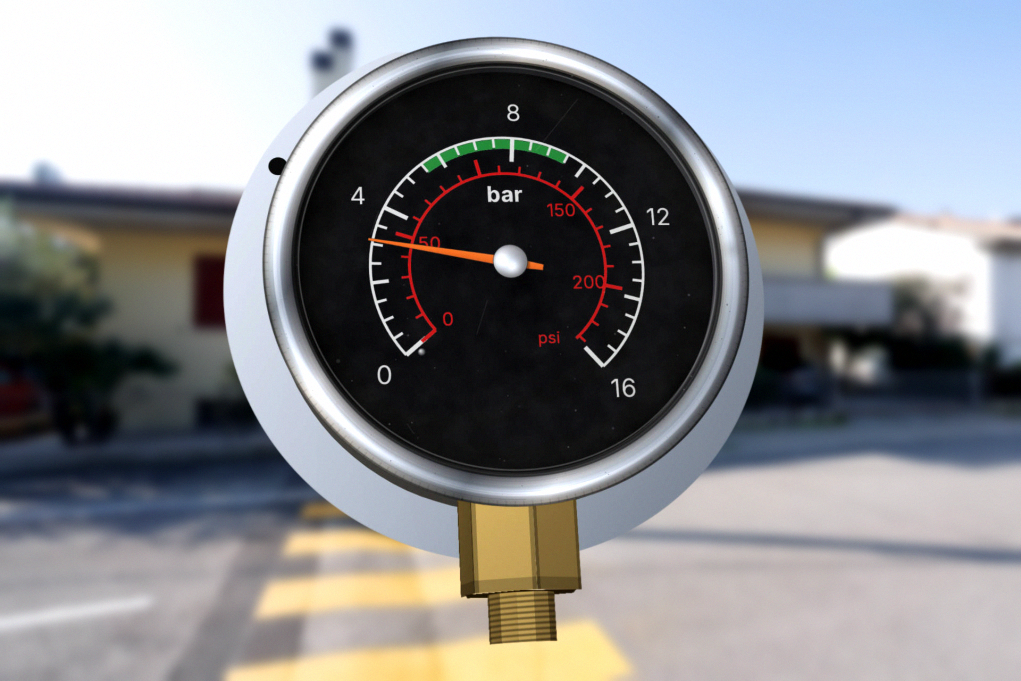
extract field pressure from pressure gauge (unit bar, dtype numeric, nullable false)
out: 3 bar
